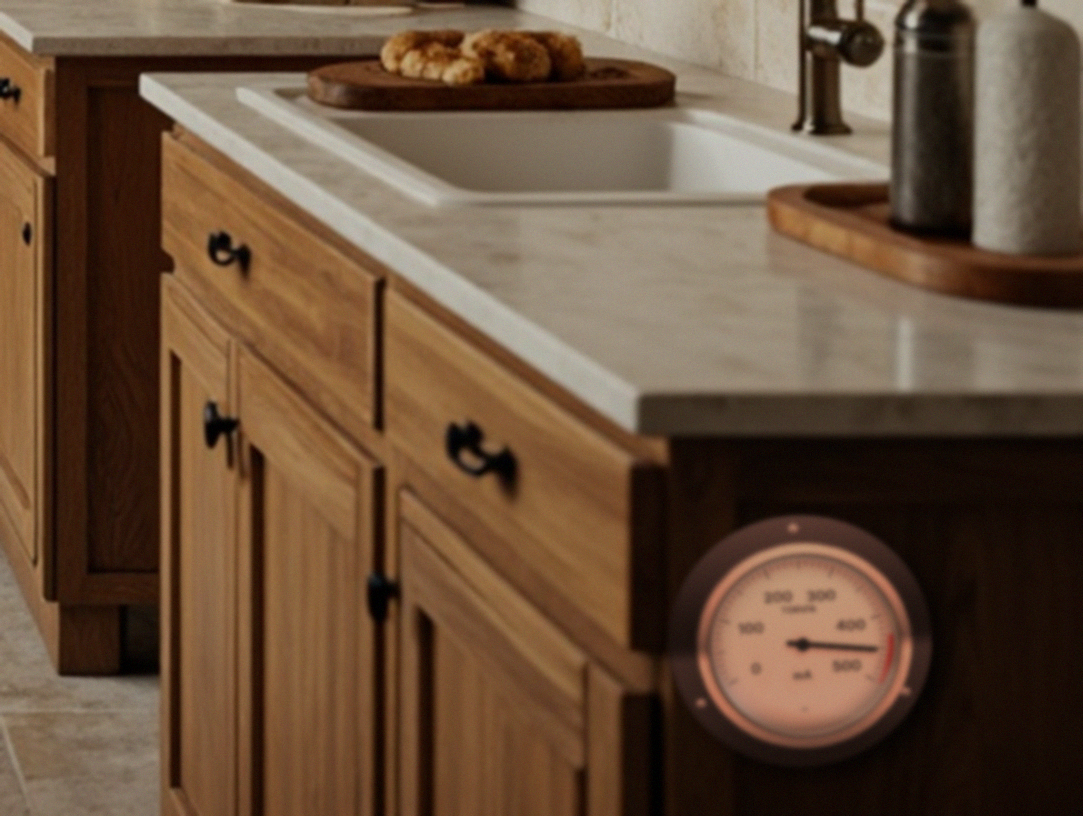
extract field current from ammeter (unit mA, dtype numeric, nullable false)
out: 450 mA
